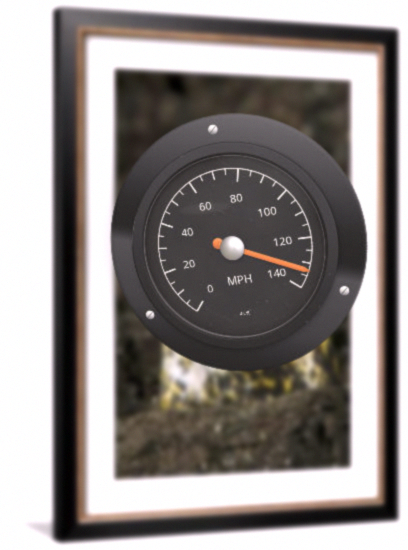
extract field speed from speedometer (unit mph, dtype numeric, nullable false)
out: 132.5 mph
